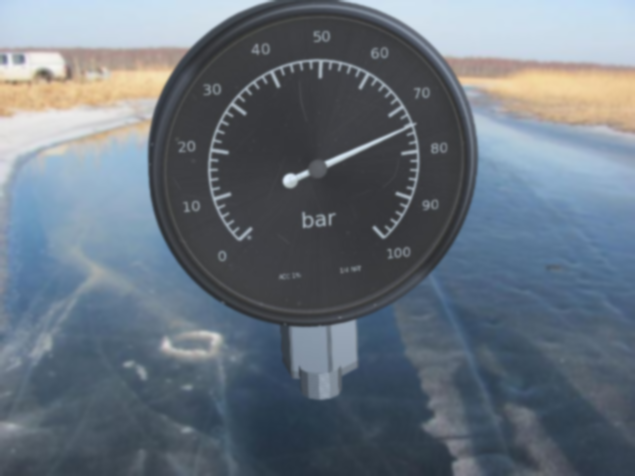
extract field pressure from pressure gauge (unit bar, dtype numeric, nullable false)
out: 74 bar
